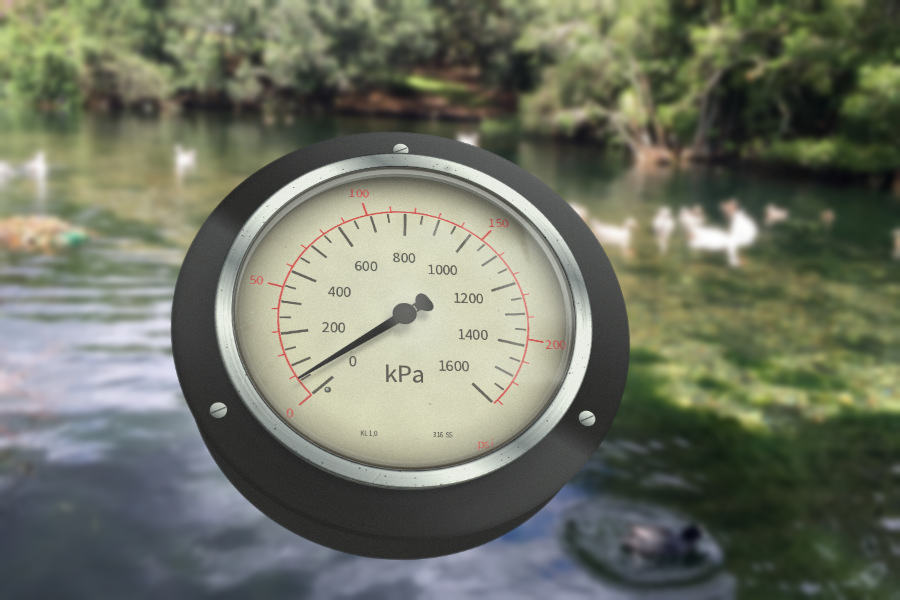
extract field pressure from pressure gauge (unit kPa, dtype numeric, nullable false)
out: 50 kPa
